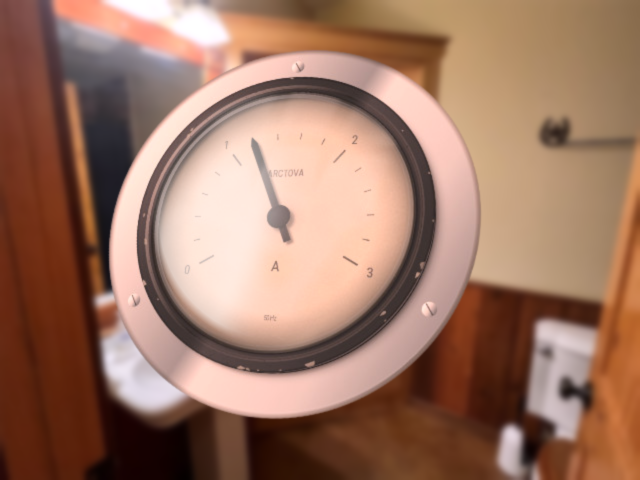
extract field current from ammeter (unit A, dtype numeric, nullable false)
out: 1.2 A
